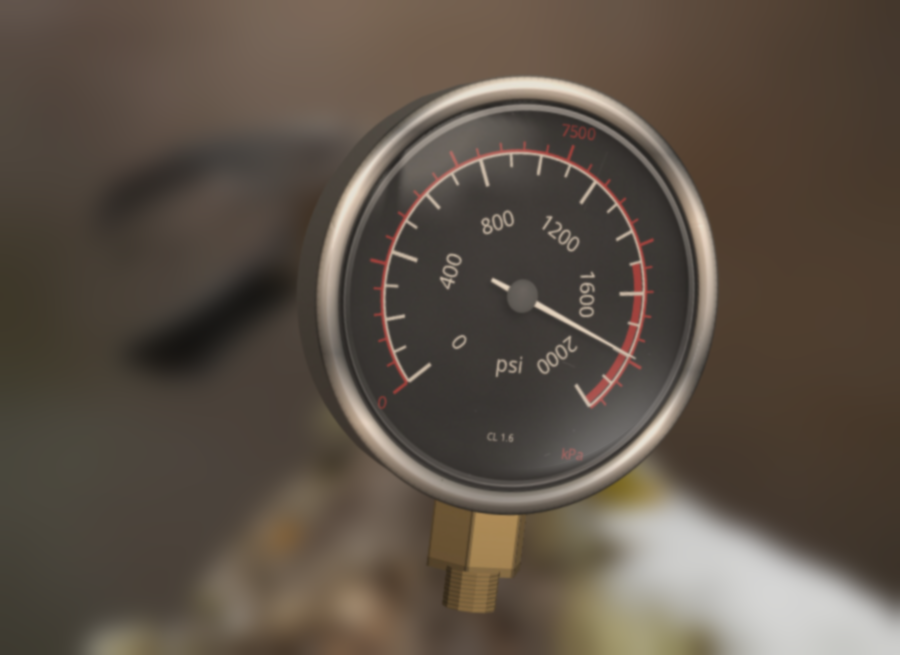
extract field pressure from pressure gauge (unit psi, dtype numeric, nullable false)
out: 1800 psi
